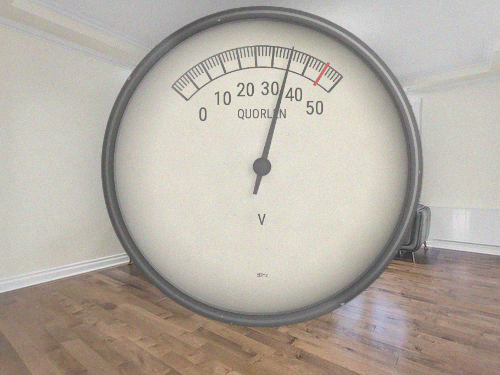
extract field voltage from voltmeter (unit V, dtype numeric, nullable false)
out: 35 V
